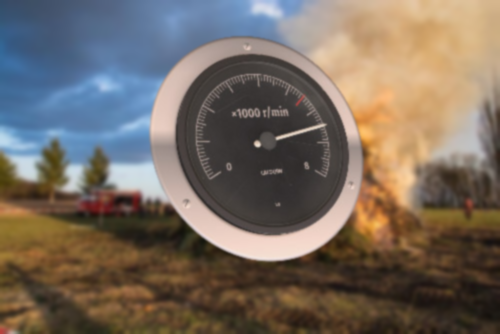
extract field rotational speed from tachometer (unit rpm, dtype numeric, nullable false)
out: 6500 rpm
